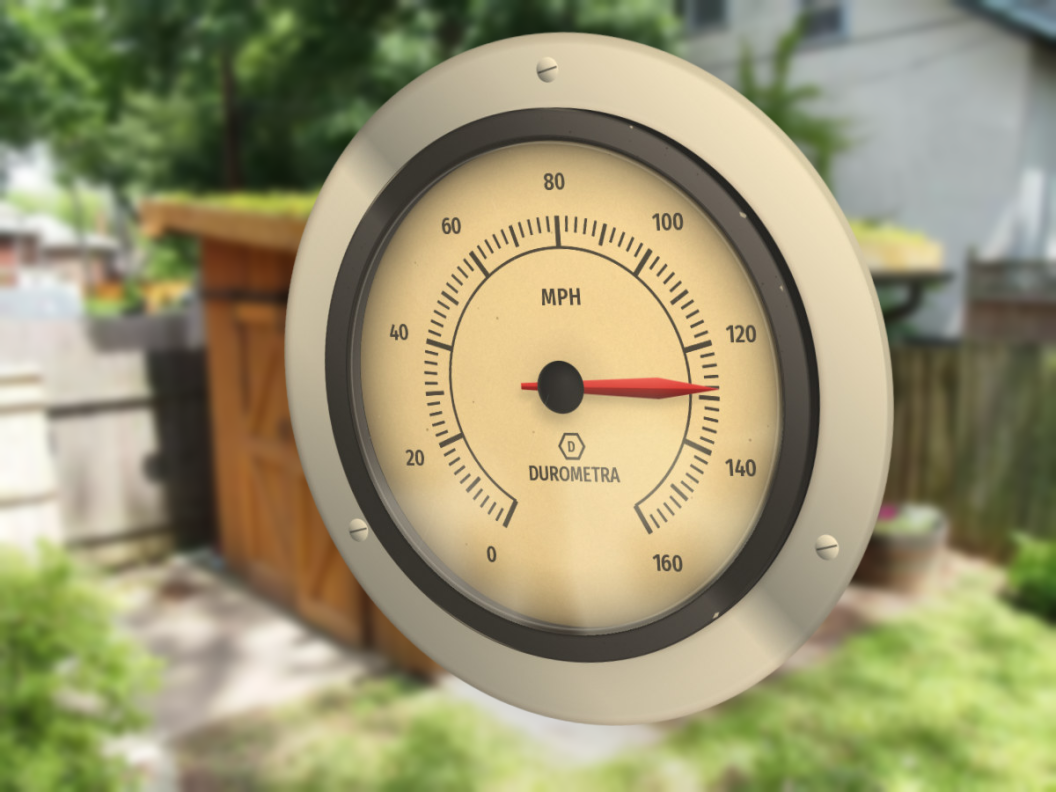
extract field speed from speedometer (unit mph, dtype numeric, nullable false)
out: 128 mph
